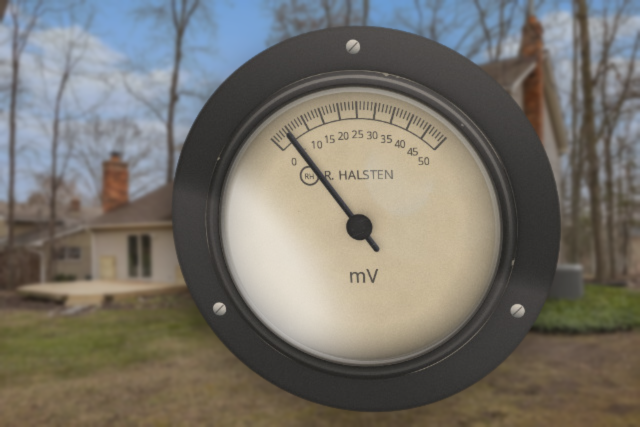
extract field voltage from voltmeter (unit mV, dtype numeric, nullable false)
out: 5 mV
